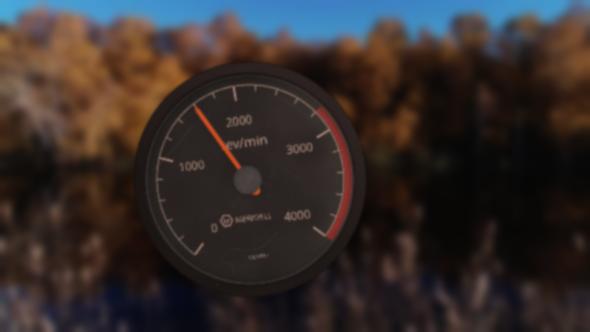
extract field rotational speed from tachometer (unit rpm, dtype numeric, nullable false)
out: 1600 rpm
